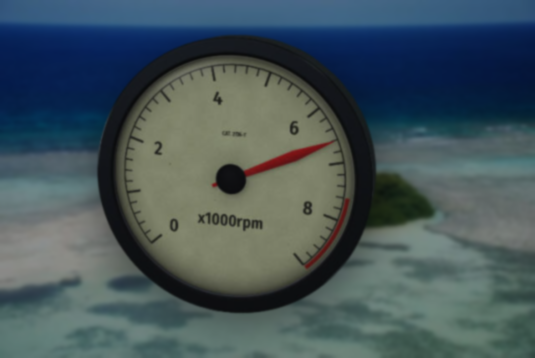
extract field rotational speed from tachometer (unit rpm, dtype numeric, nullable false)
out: 6600 rpm
